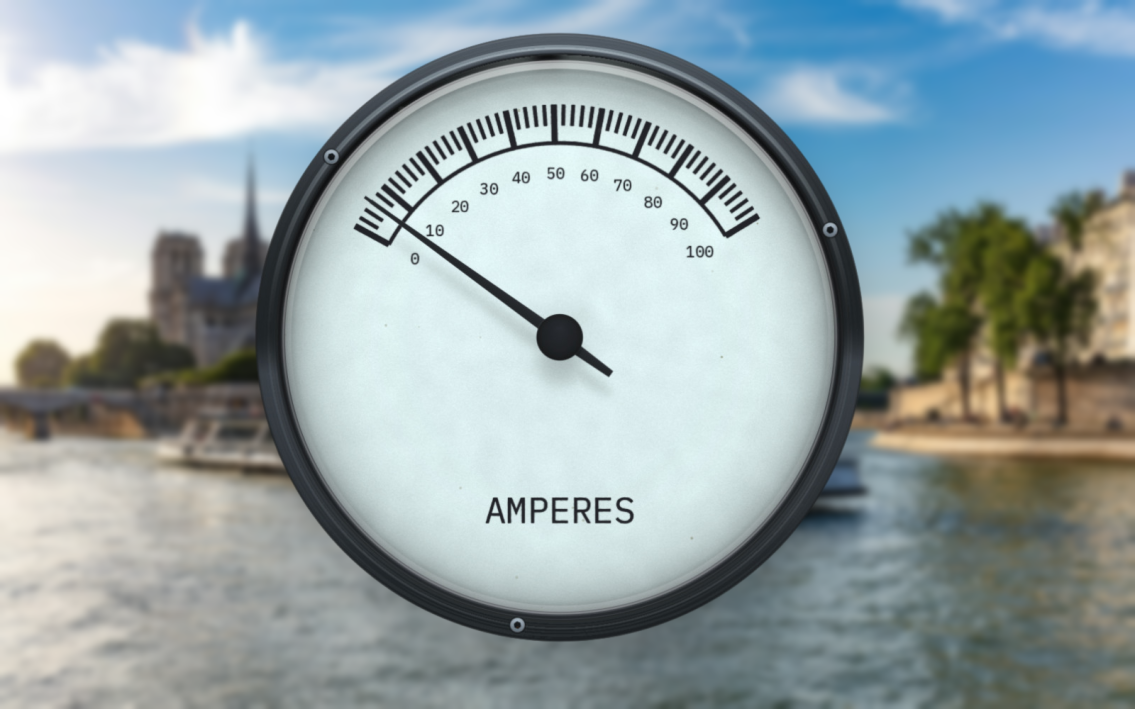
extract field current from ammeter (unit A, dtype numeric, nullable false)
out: 6 A
